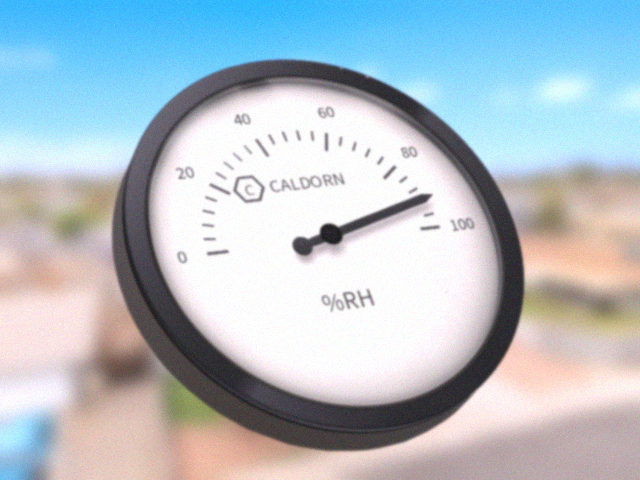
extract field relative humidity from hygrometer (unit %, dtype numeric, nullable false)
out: 92 %
